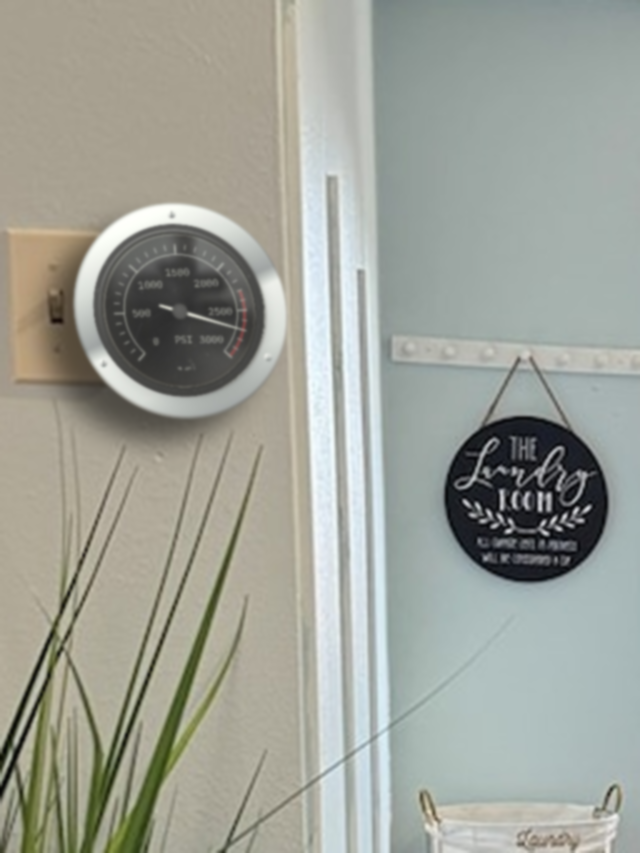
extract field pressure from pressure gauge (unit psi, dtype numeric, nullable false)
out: 2700 psi
